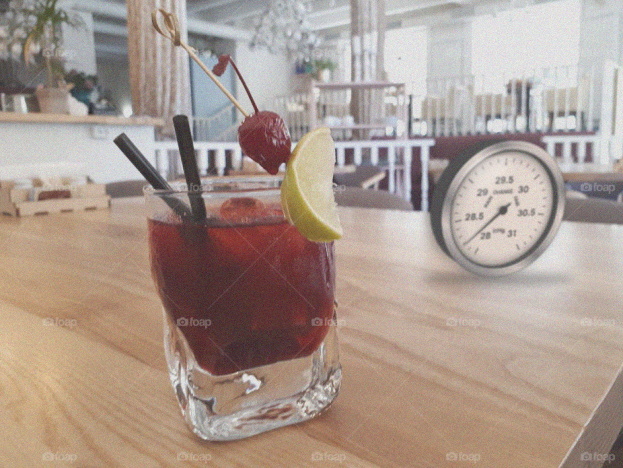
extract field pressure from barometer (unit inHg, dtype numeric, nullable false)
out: 28.2 inHg
